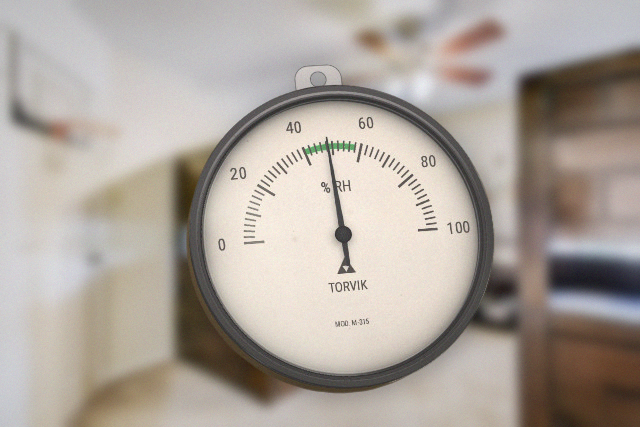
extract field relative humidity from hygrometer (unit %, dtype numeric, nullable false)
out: 48 %
